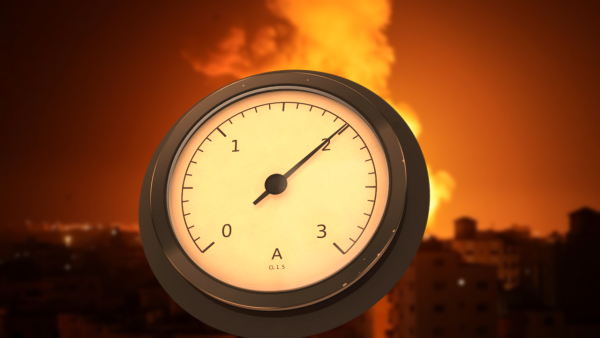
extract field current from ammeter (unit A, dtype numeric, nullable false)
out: 2 A
